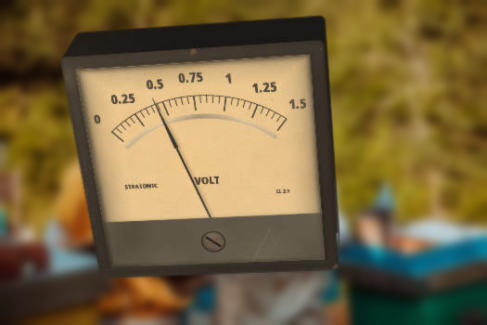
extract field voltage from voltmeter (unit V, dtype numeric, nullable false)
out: 0.45 V
